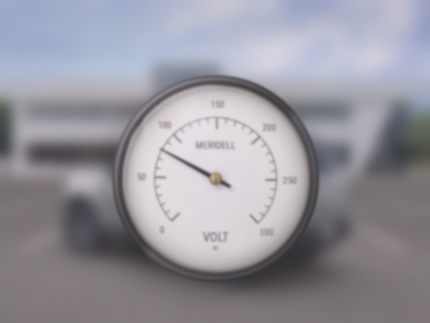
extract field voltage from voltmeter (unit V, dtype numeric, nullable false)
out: 80 V
